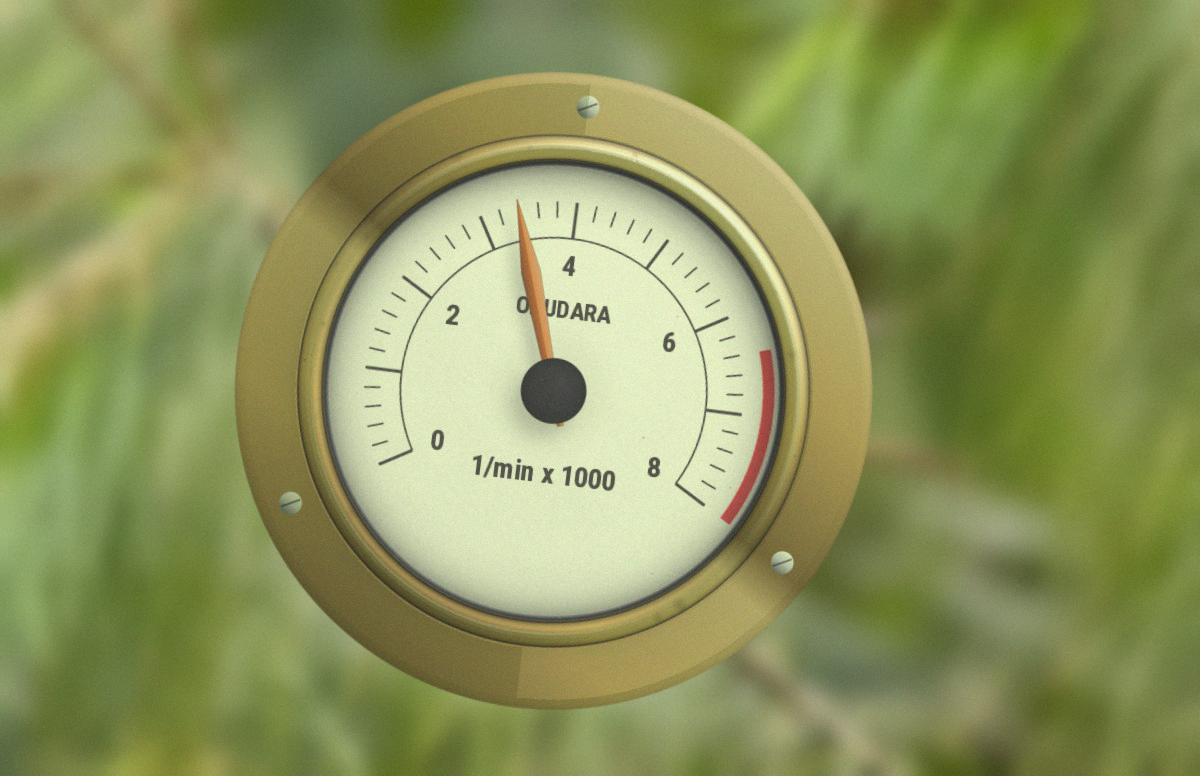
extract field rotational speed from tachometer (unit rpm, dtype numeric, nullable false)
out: 3400 rpm
